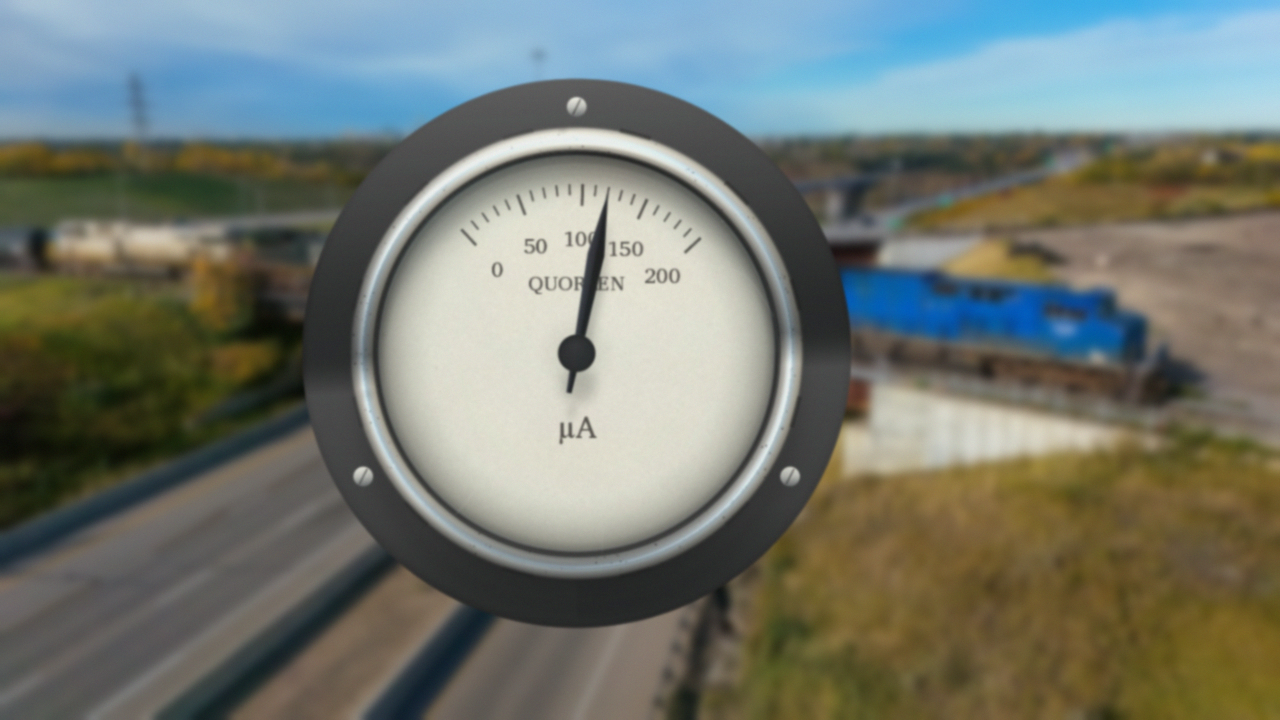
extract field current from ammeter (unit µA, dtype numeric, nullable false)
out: 120 µA
